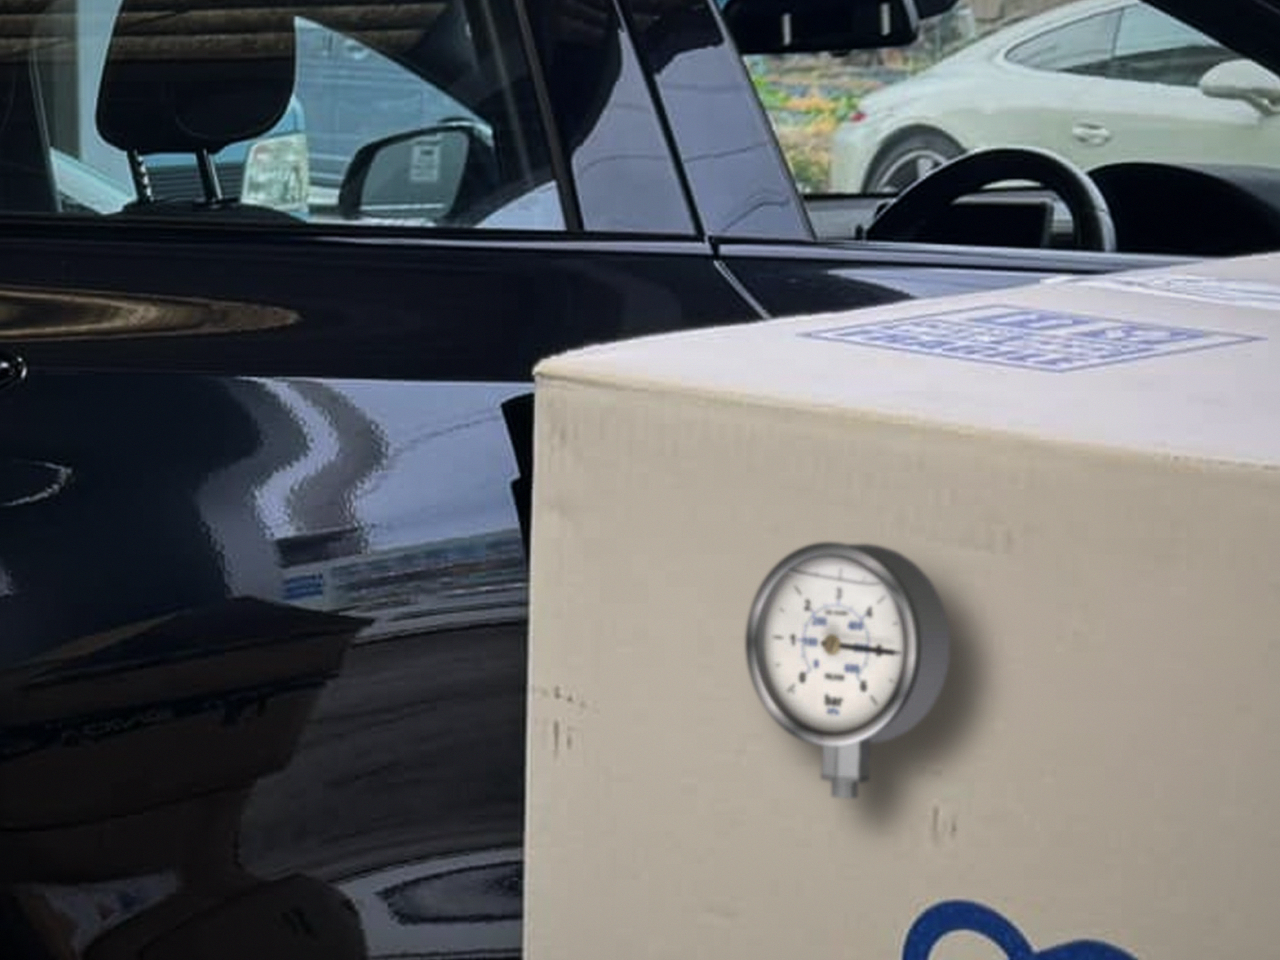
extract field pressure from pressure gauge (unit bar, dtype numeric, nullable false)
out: 5 bar
